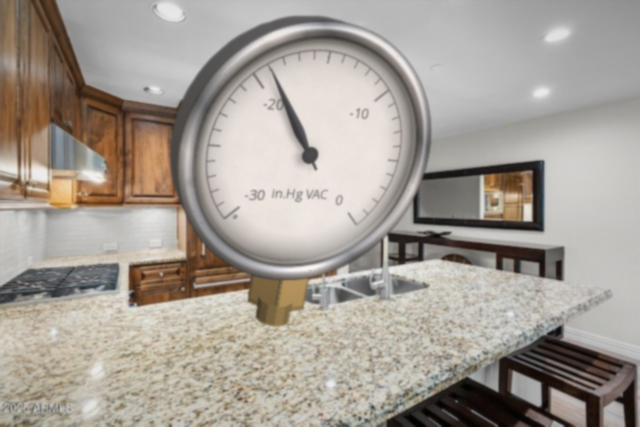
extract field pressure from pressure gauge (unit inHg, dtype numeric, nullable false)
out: -19 inHg
